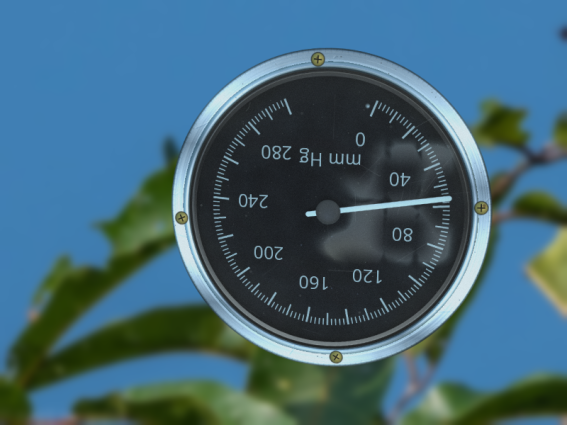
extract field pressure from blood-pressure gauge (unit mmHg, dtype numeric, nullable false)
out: 56 mmHg
